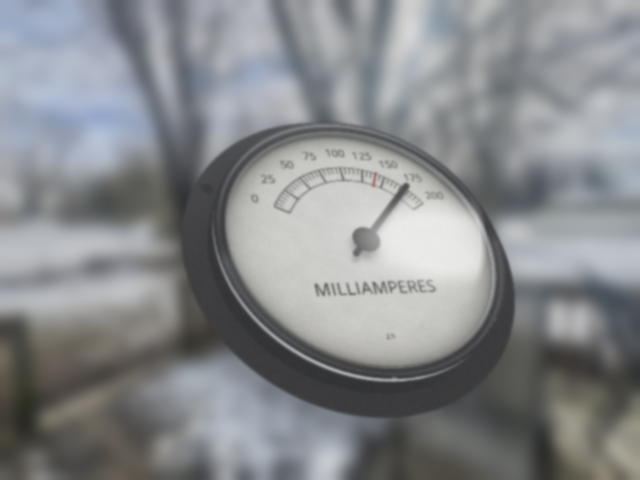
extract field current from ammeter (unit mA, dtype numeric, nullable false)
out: 175 mA
